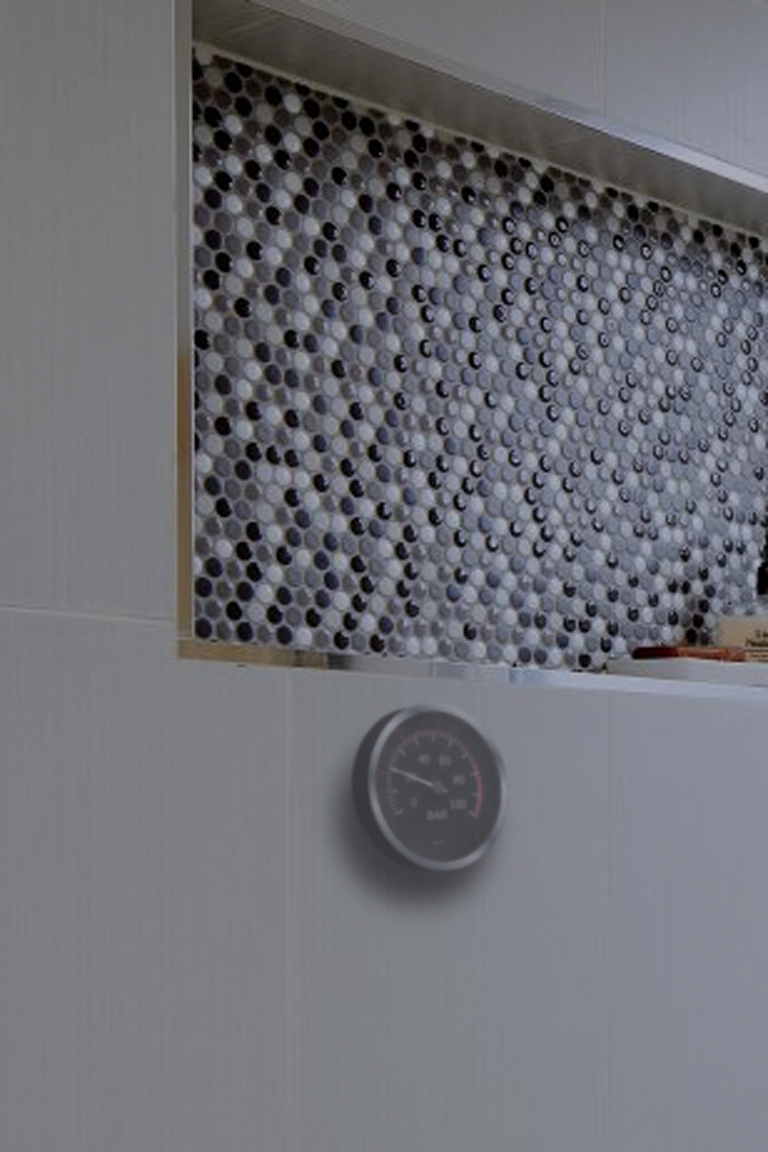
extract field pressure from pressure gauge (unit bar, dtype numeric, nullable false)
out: 20 bar
